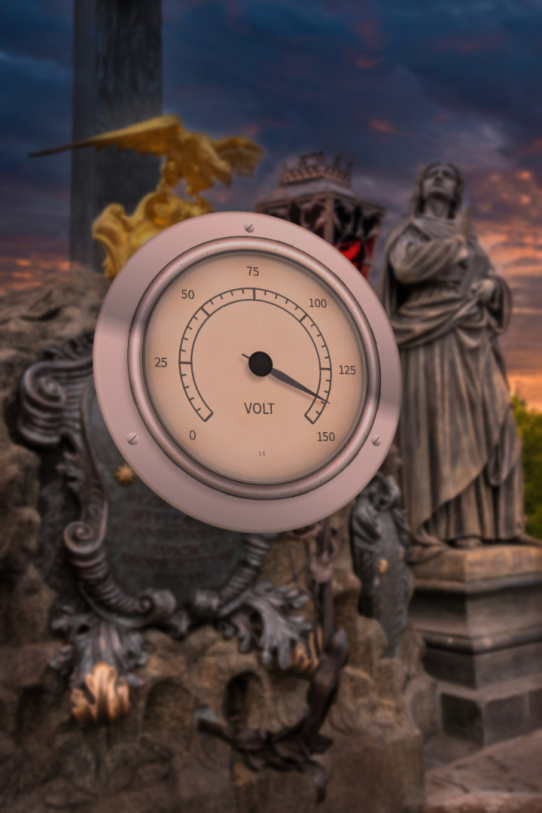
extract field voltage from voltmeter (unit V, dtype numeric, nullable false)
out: 140 V
